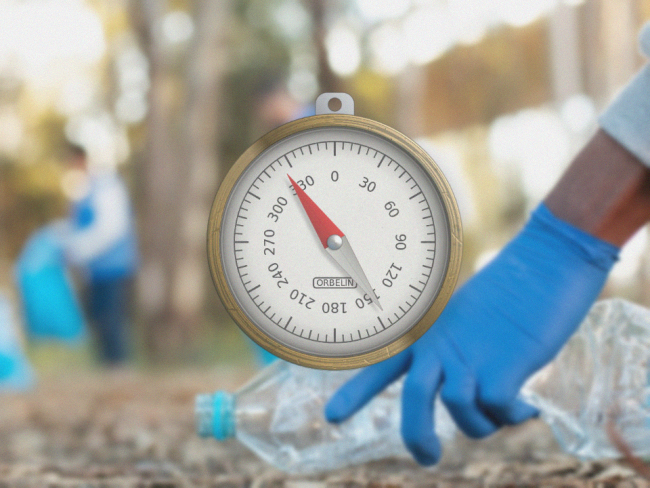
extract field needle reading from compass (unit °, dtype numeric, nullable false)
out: 325 °
